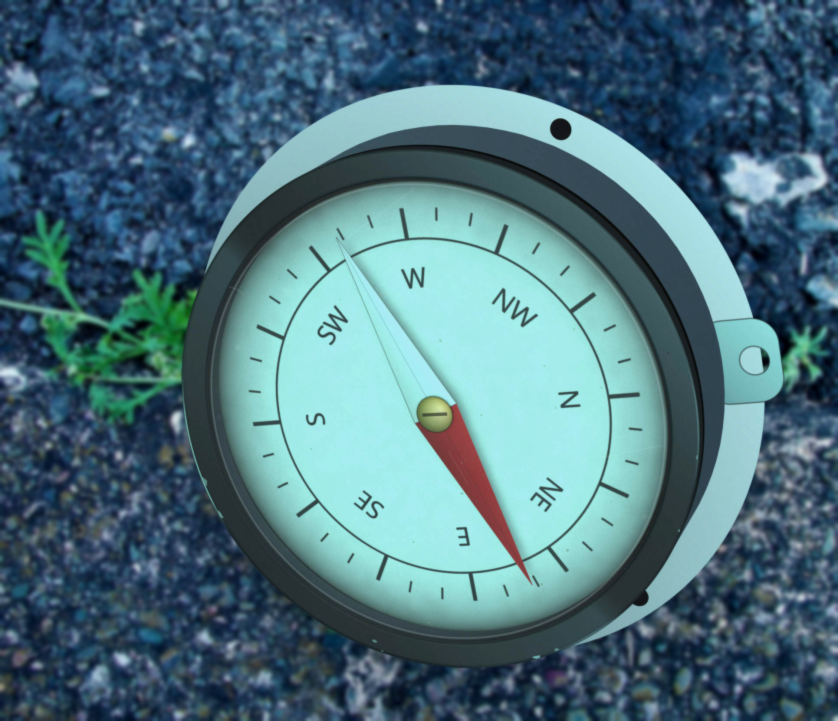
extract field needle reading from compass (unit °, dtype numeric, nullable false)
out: 70 °
